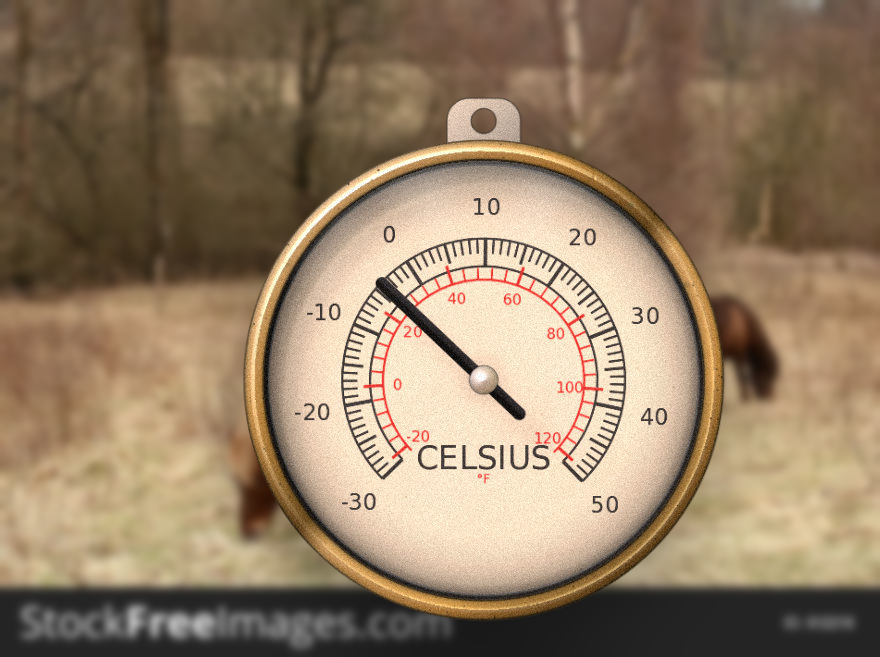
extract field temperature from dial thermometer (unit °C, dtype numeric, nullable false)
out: -4 °C
